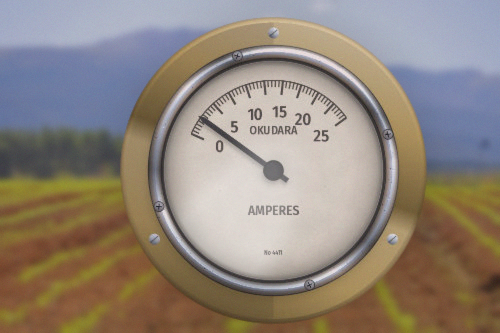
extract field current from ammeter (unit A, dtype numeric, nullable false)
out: 2.5 A
